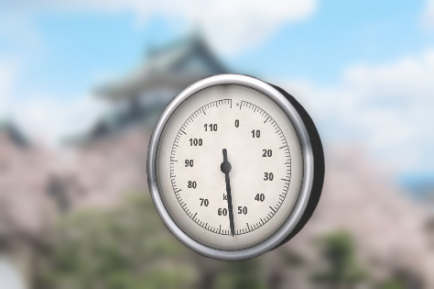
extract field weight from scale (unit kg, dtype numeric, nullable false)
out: 55 kg
